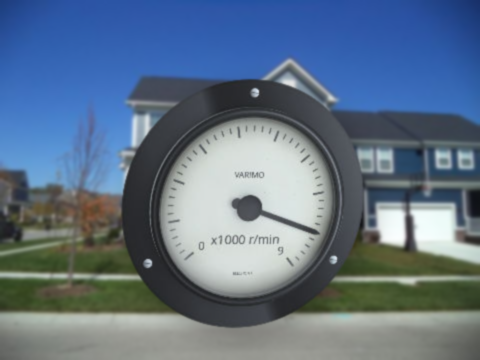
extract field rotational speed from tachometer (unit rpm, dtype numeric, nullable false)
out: 8000 rpm
